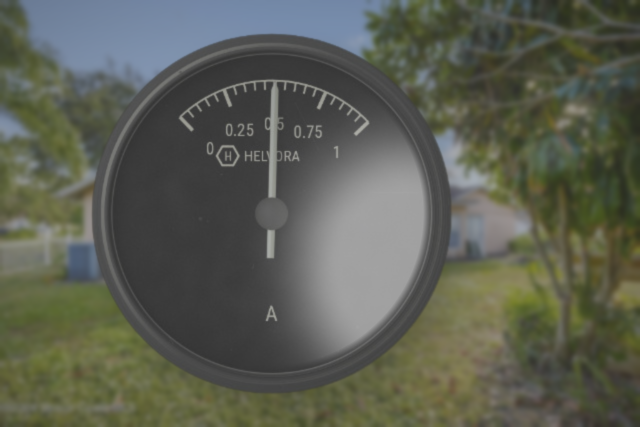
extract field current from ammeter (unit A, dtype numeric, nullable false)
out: 0.5 A
